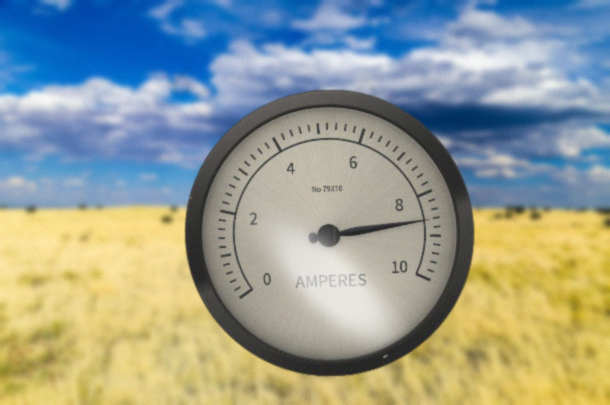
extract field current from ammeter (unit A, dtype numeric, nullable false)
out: 8.6 A
